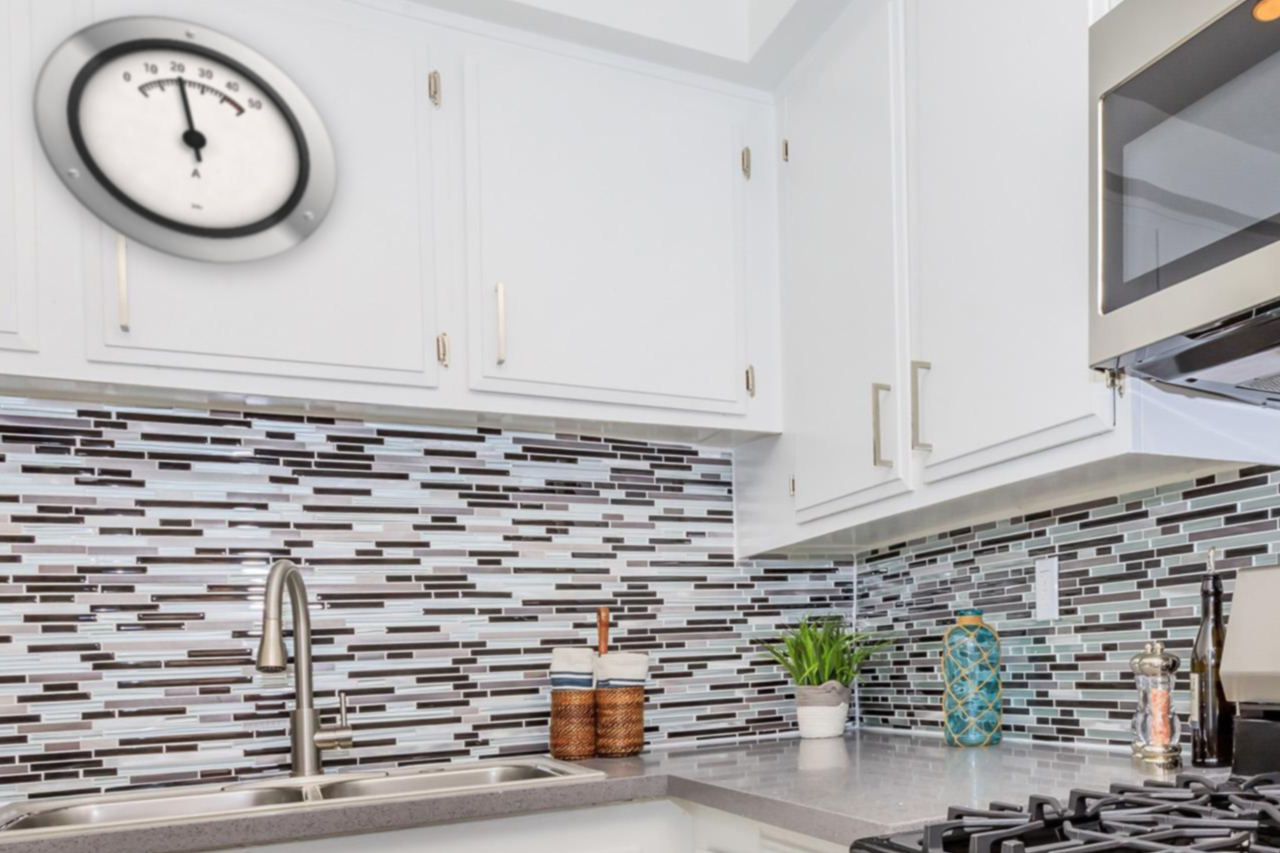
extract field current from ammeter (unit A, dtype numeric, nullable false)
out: 20 A
